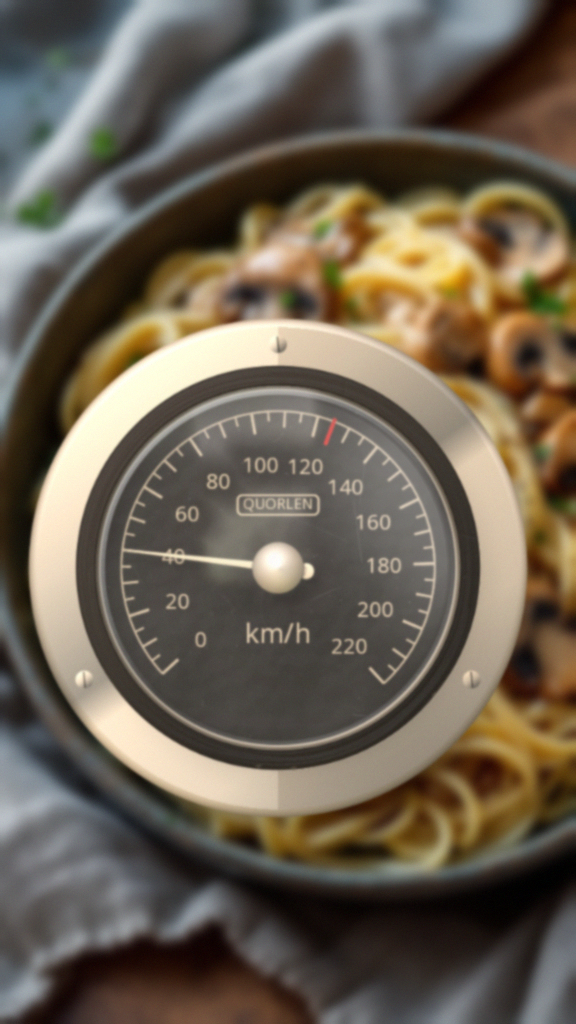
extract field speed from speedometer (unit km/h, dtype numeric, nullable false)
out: 40 km/h
